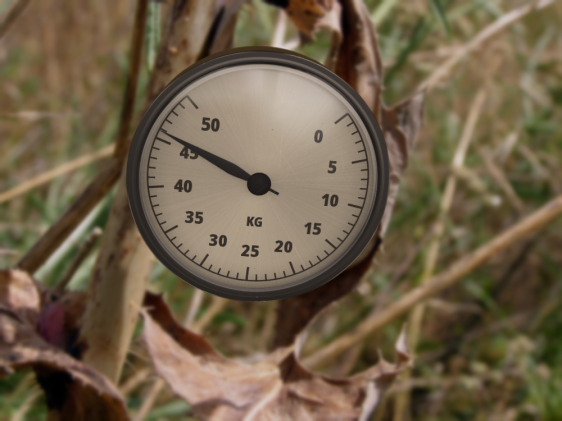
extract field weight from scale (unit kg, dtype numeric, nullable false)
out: 46 kg
